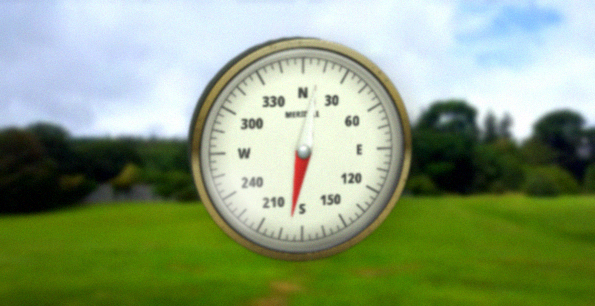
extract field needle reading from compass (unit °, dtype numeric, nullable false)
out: 190 °
